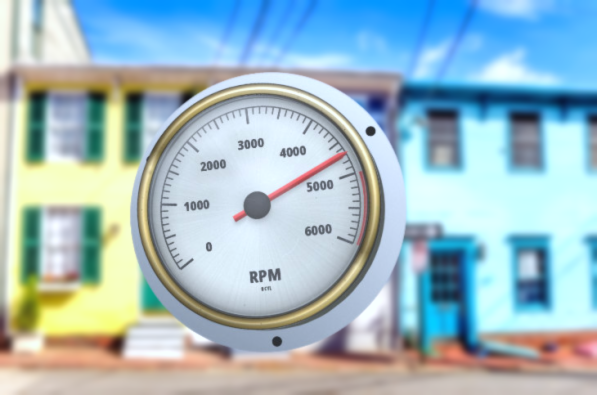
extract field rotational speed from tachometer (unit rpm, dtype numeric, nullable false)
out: 4700 rpm
